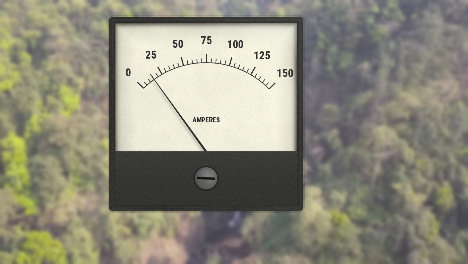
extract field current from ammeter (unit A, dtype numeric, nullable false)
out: 15 A
